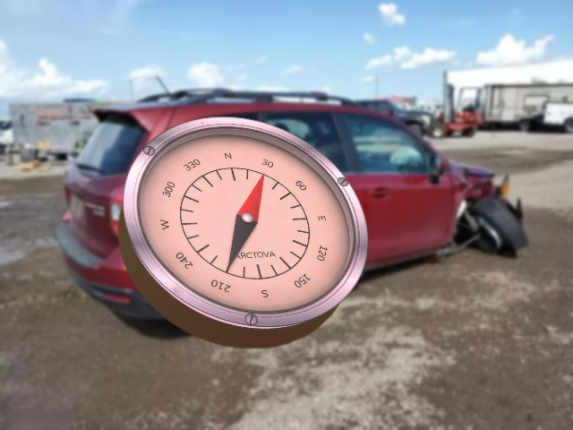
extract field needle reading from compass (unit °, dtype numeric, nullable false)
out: 30 °
